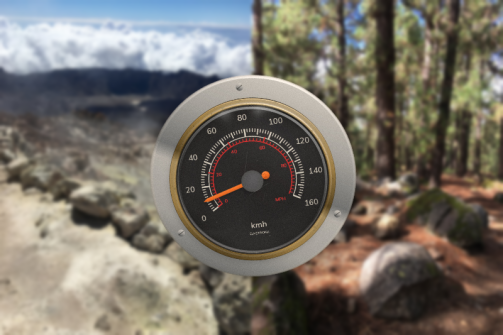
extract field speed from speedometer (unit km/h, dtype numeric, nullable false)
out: 10 km/h
